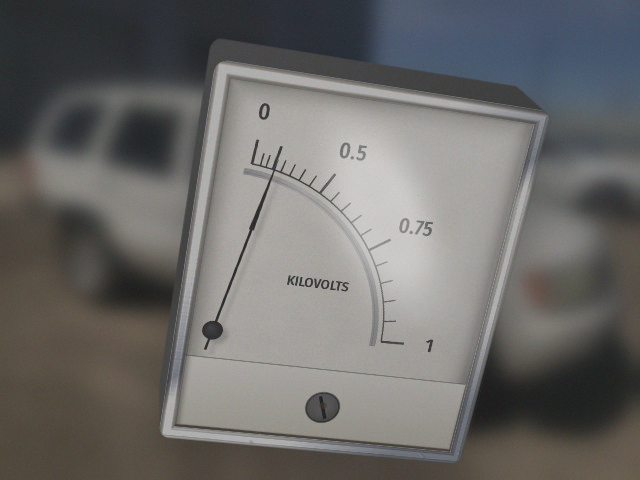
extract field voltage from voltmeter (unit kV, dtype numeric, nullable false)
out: 0.25 kV
